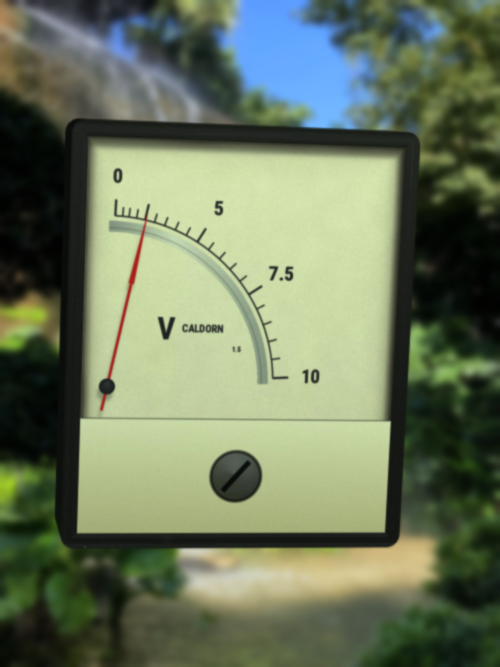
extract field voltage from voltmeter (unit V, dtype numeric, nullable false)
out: 2.5 V
